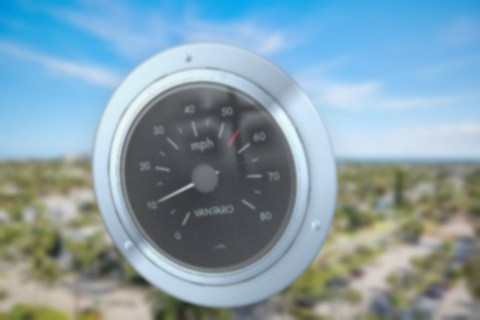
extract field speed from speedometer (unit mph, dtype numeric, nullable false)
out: 10 mph
